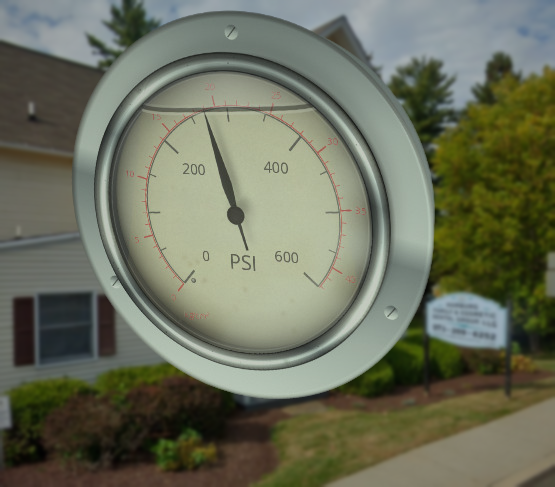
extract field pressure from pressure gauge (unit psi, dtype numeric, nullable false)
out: 275 psi
